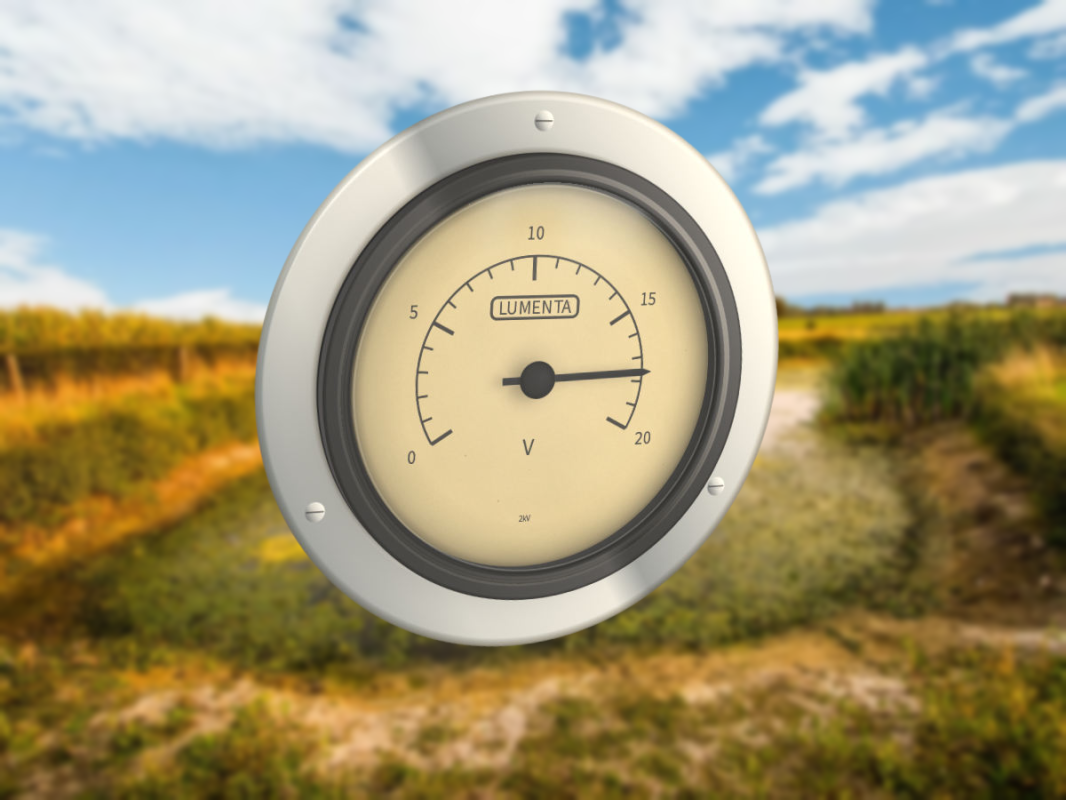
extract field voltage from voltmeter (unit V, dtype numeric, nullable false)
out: 17.5 V
